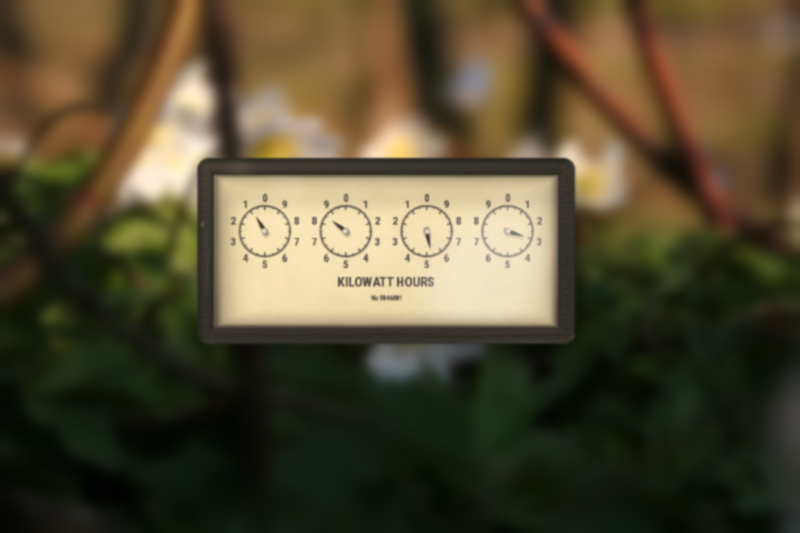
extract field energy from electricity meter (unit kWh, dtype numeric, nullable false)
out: 853 kWh
